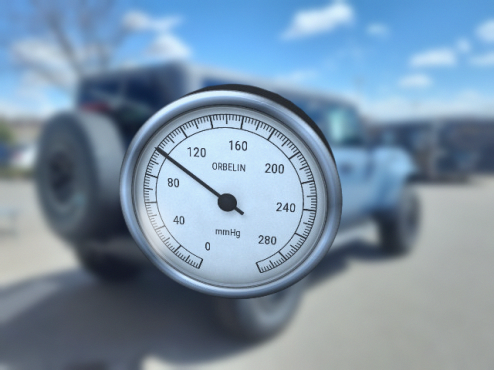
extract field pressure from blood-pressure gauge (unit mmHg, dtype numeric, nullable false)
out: 100 mmHg
